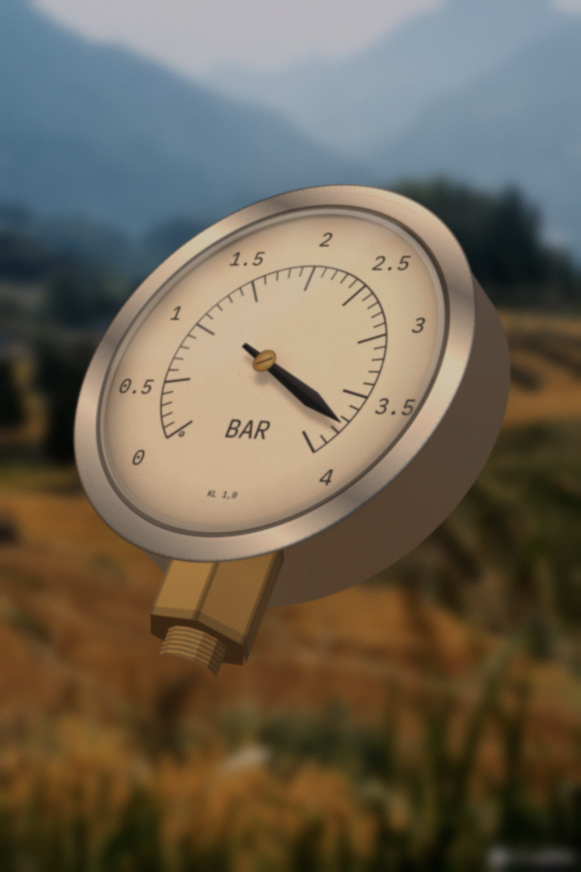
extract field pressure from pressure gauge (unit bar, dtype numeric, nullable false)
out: 3.75 bar
